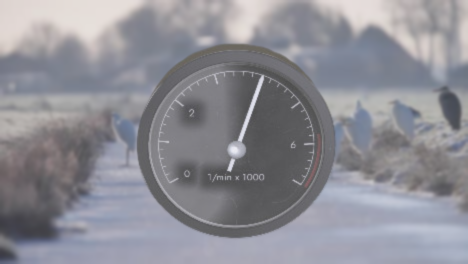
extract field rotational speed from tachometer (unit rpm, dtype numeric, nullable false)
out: 4000 rpm
